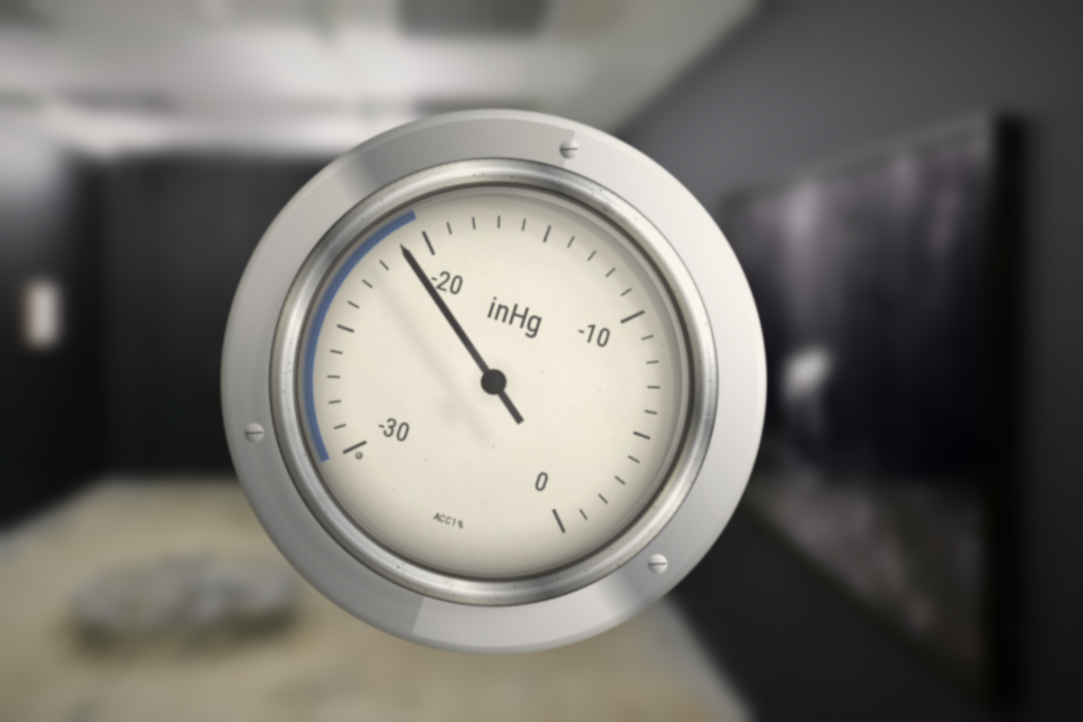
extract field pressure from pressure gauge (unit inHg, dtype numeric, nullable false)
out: -21 inHg
